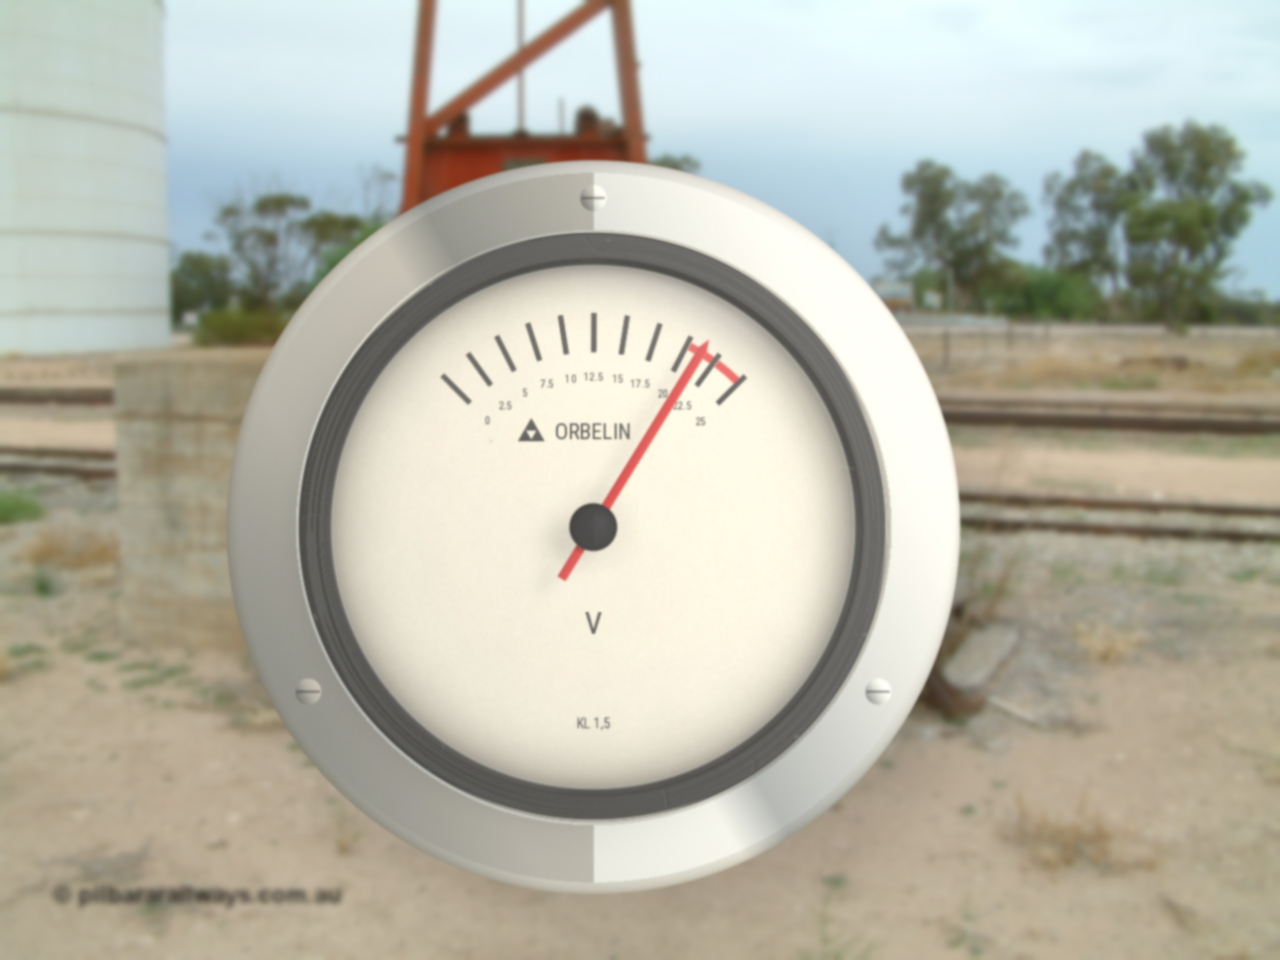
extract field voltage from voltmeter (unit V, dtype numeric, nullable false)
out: 21.25 V
